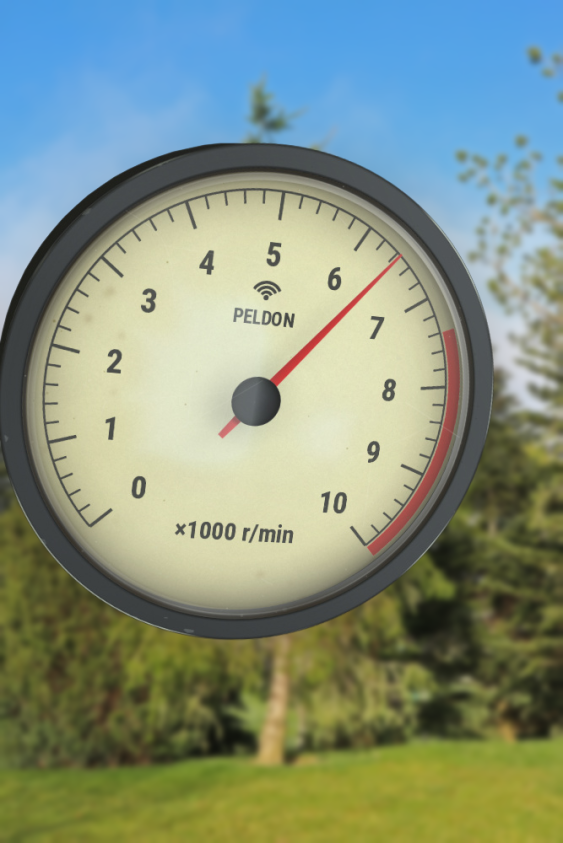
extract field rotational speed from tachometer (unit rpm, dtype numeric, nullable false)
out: 6400 rpm
